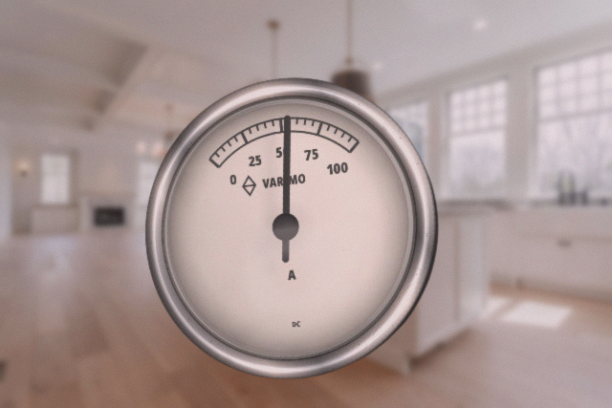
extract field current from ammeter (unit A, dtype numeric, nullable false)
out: 55 A
